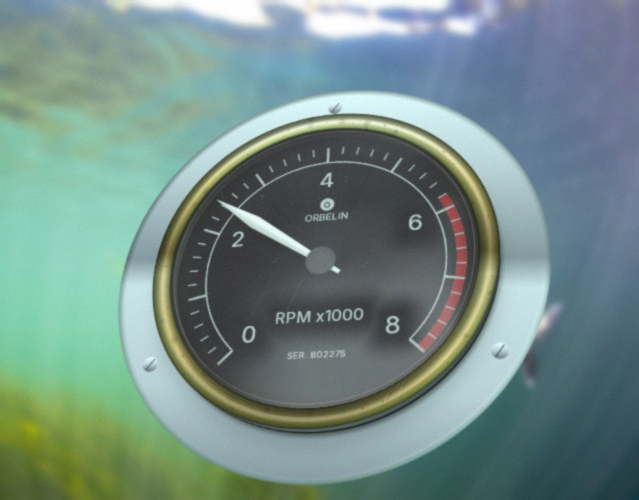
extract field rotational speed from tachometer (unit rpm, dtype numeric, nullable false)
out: 2400 rpm
